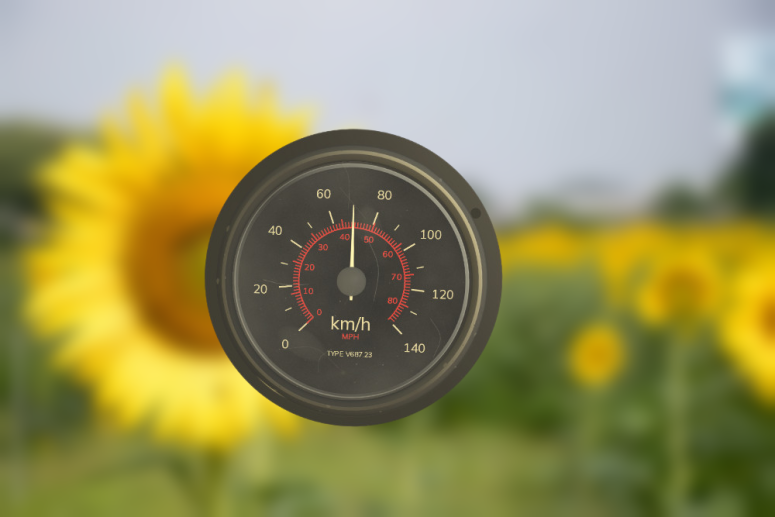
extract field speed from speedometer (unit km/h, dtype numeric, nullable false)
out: 70 km/h
